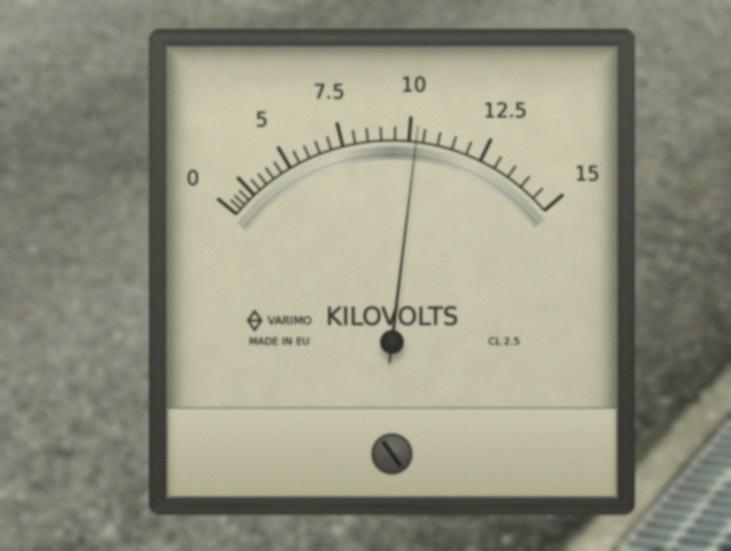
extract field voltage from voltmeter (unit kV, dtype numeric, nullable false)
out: 10.25 kV
